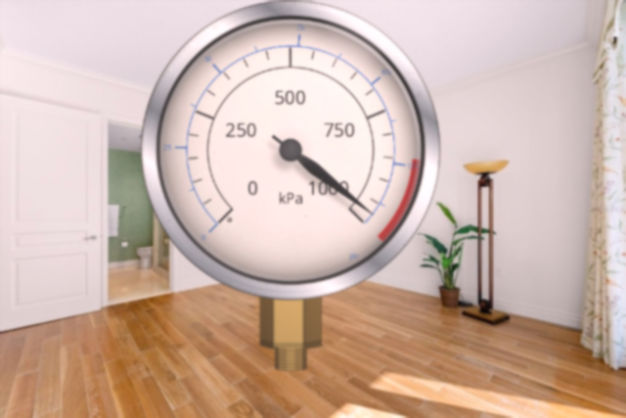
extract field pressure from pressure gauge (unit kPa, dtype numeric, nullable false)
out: 975 kPa
